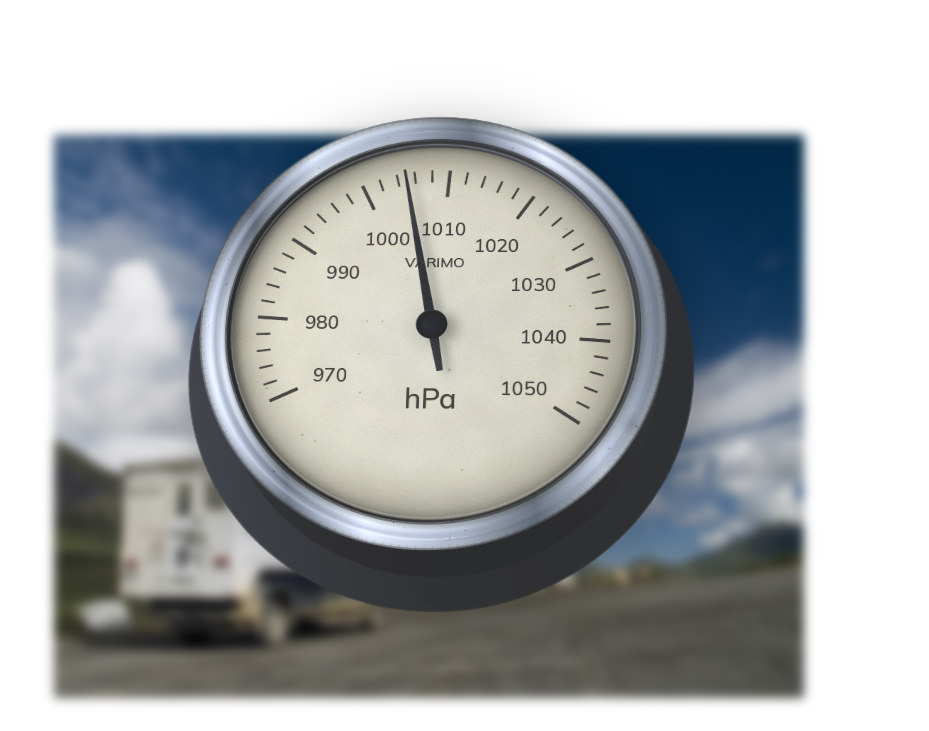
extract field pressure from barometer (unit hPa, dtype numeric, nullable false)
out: 1005 hPa
